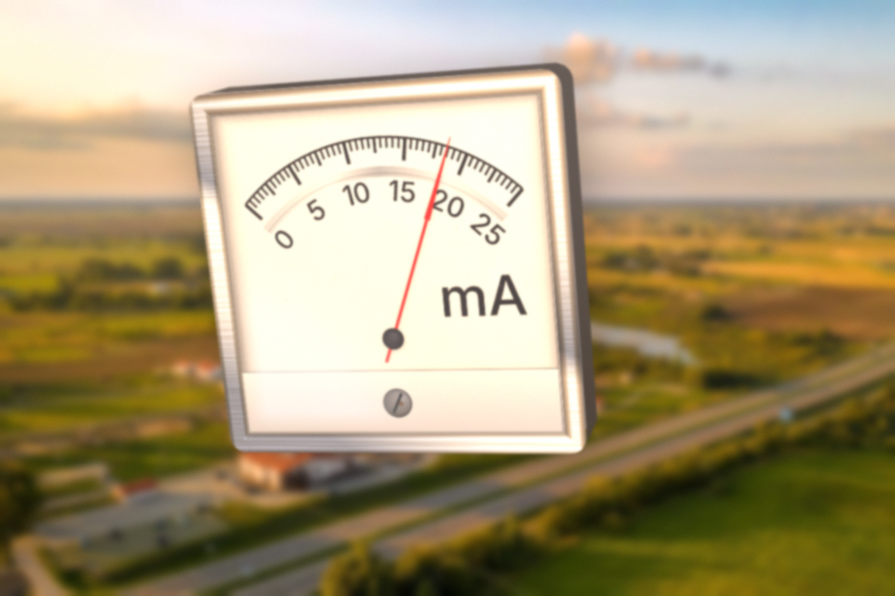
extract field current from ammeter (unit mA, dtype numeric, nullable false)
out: 18.5 mA
